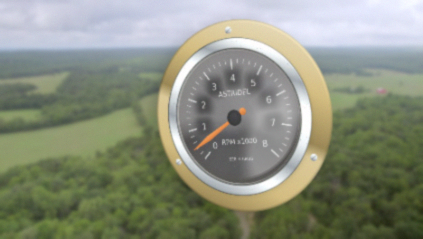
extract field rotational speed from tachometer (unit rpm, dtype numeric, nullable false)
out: 400 rpm
